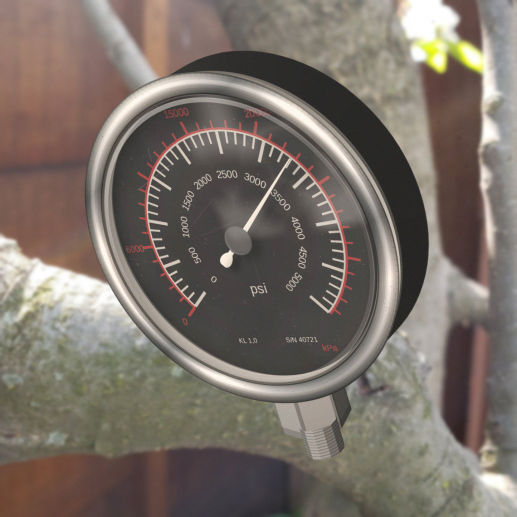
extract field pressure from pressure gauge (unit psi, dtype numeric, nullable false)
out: 3300 psi
